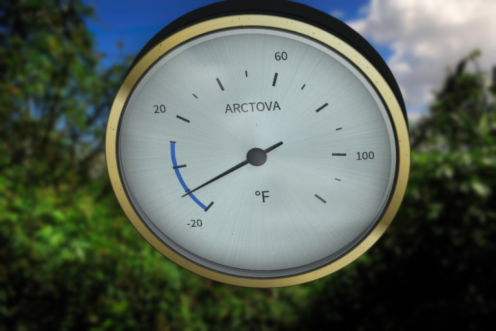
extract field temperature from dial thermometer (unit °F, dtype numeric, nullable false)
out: -10 °F
